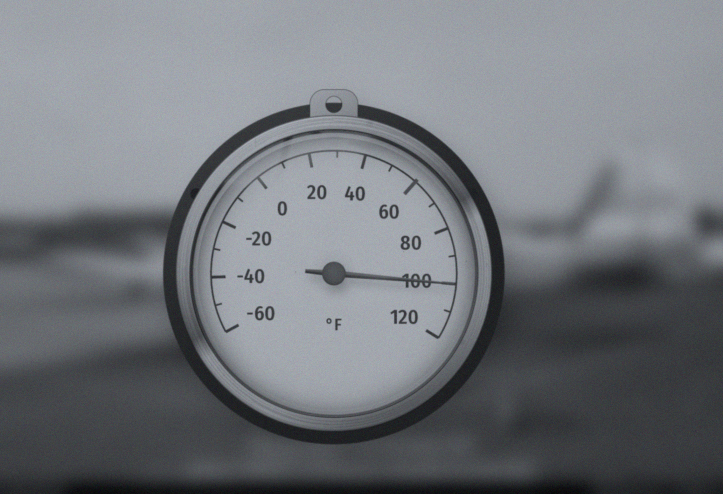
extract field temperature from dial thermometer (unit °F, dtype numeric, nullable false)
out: 100 °F
